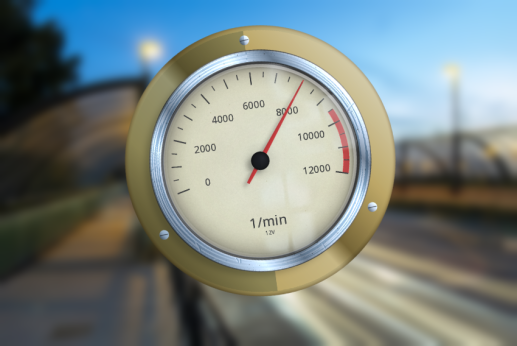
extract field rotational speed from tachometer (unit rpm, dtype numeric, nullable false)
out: 8000 rpm
